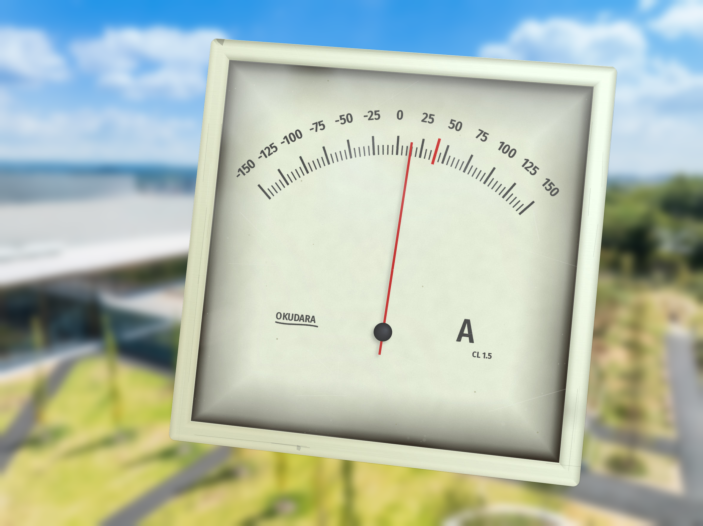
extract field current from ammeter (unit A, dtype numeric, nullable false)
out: 15 A
